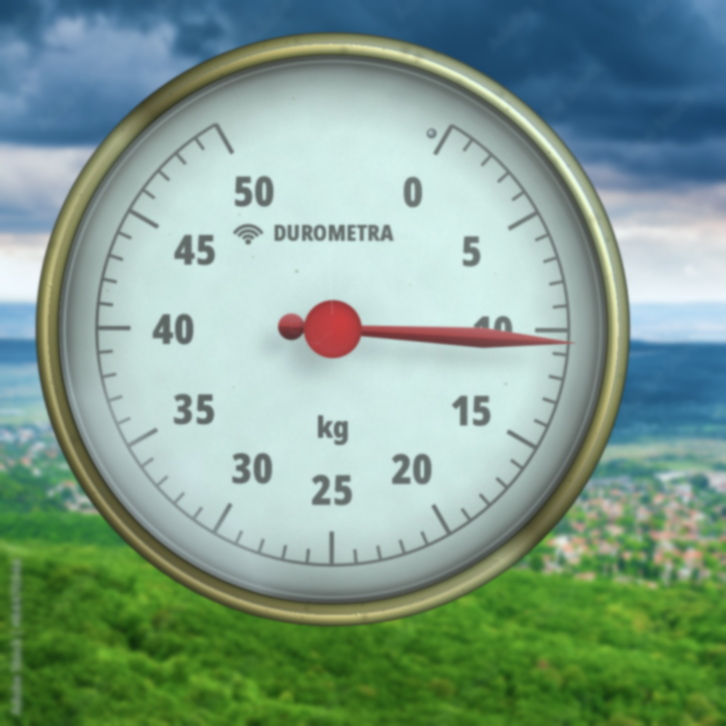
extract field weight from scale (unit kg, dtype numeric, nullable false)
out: 10.5 kg
